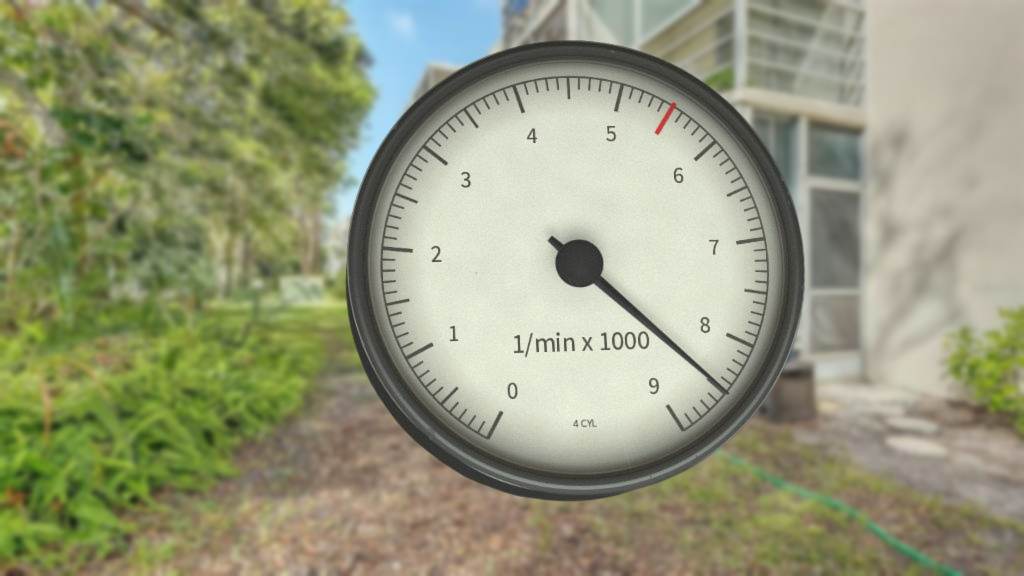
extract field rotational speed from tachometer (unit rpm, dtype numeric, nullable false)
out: 8500 rpm
